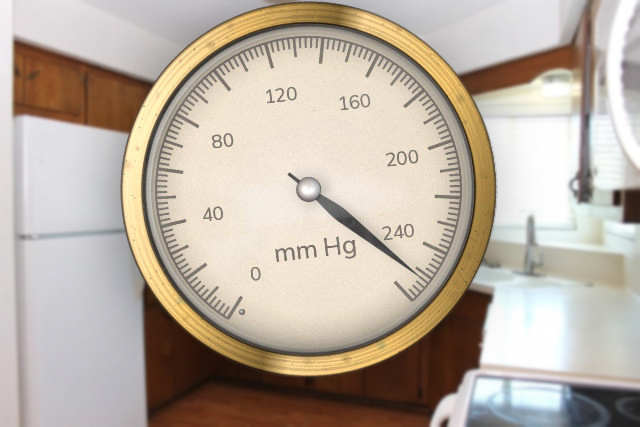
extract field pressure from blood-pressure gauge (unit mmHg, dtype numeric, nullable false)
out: 252 mmHg
